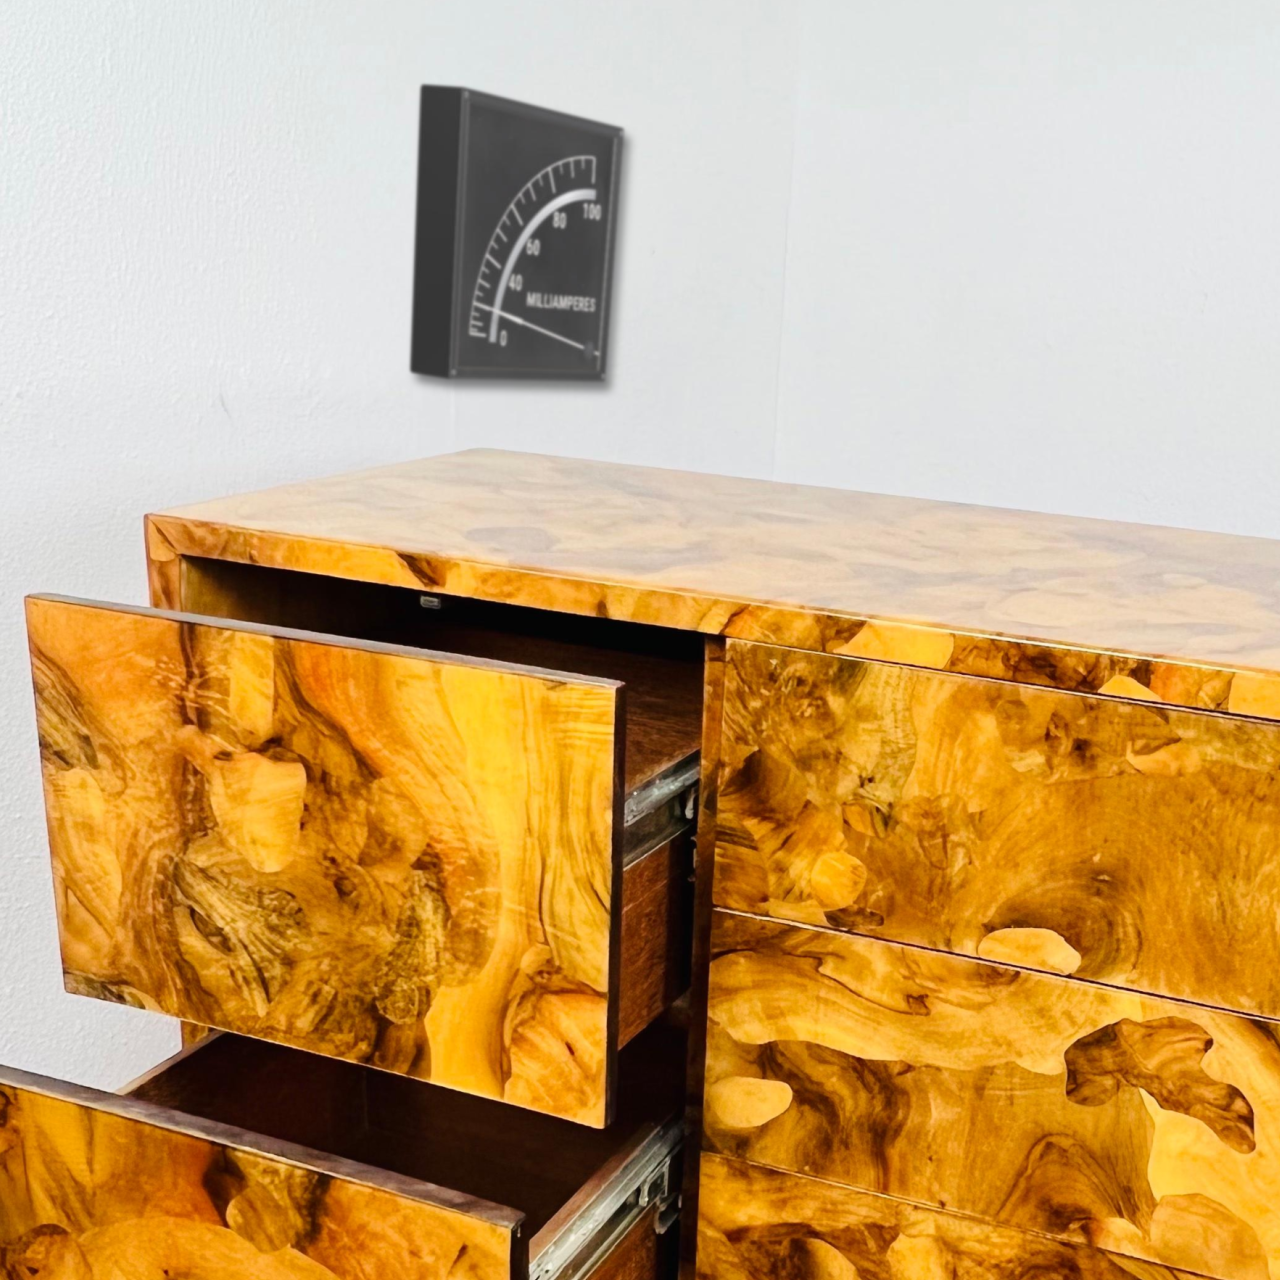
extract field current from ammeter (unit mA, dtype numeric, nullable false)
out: 20 mA
